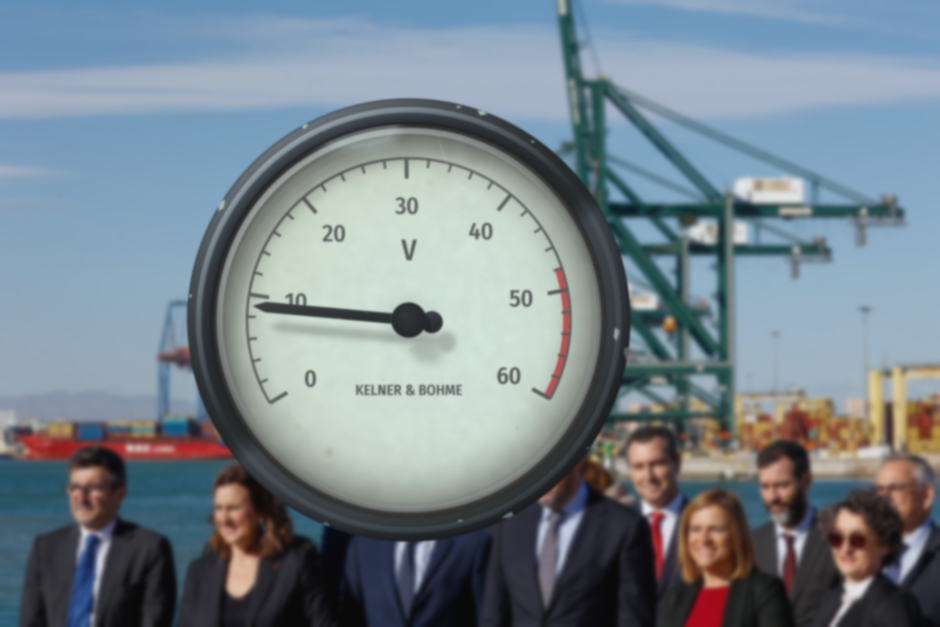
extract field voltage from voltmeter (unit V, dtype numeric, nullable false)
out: 9 V
